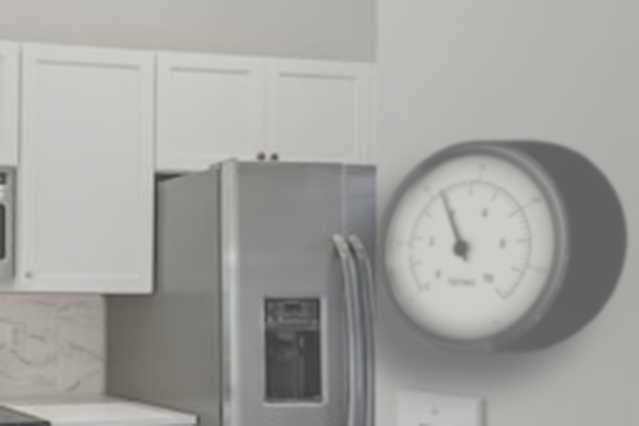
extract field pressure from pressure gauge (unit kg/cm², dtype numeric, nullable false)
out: 4 kg/cm²
